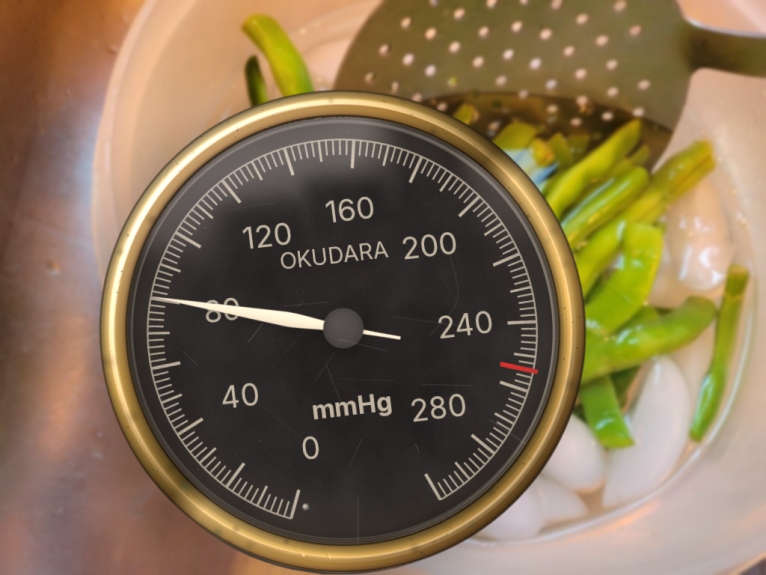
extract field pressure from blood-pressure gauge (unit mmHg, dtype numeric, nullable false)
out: 80 mmHg
